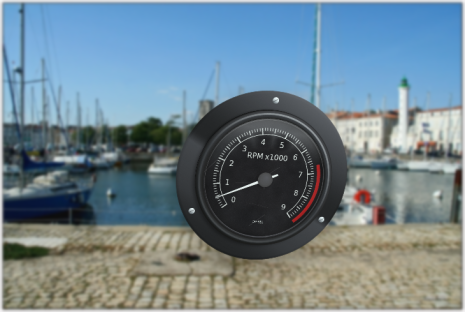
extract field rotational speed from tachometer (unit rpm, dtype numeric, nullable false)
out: 500 rpm
